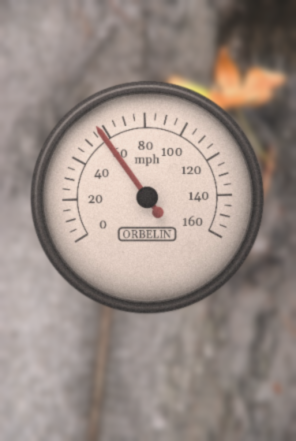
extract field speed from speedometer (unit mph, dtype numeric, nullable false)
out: 57.5 mph
